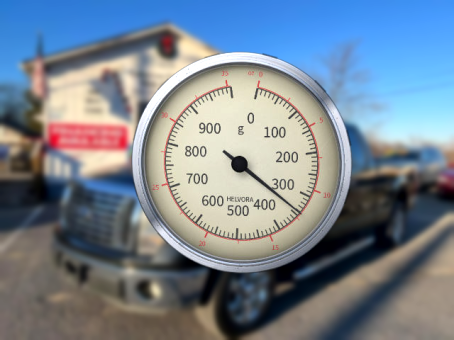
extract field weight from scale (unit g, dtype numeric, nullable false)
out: 340 g
